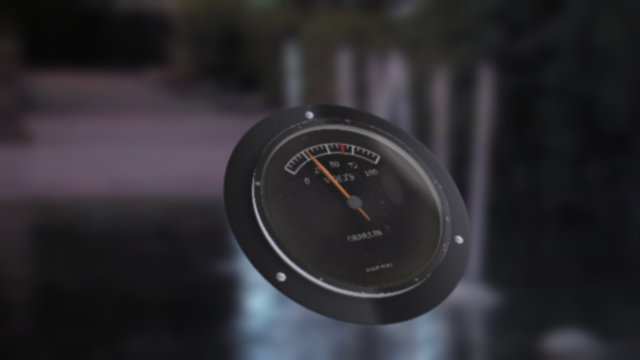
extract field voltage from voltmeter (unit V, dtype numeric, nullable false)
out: 25 V
